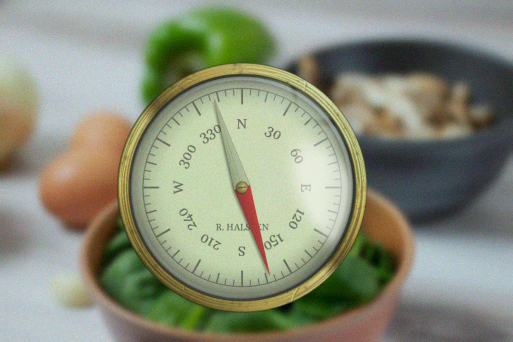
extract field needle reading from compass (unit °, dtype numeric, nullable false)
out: 162.5 °
